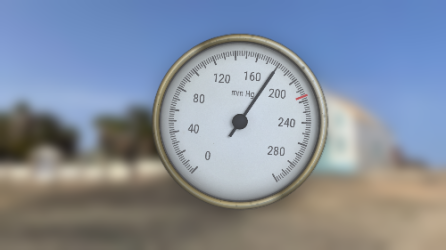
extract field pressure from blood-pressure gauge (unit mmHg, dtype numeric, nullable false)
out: 180 mmHg
